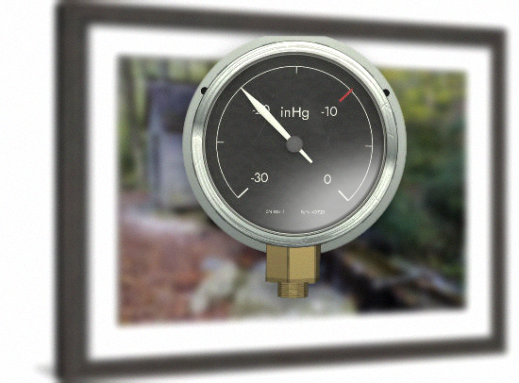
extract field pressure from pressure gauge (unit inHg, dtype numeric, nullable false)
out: -20 inHg
